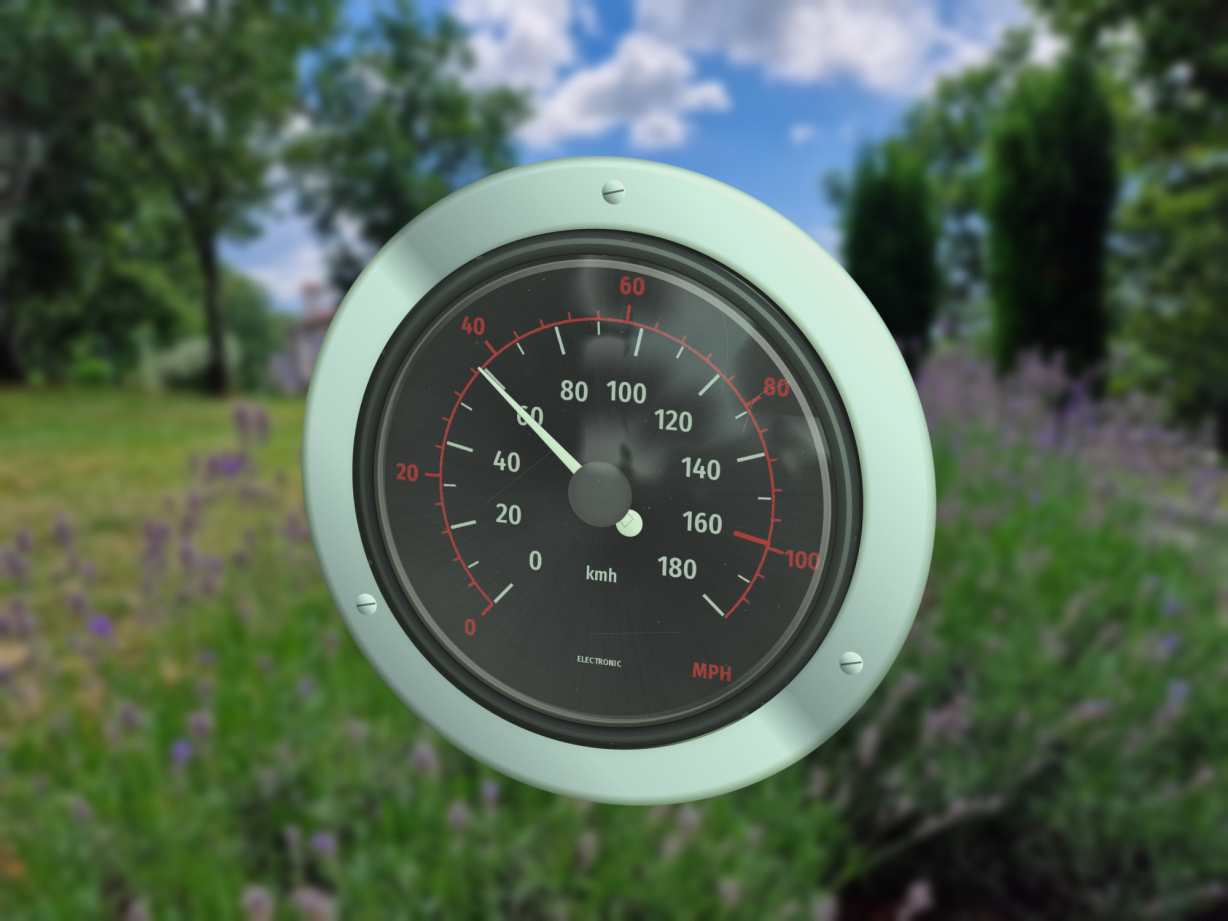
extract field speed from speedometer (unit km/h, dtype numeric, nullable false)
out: 60 km/h
